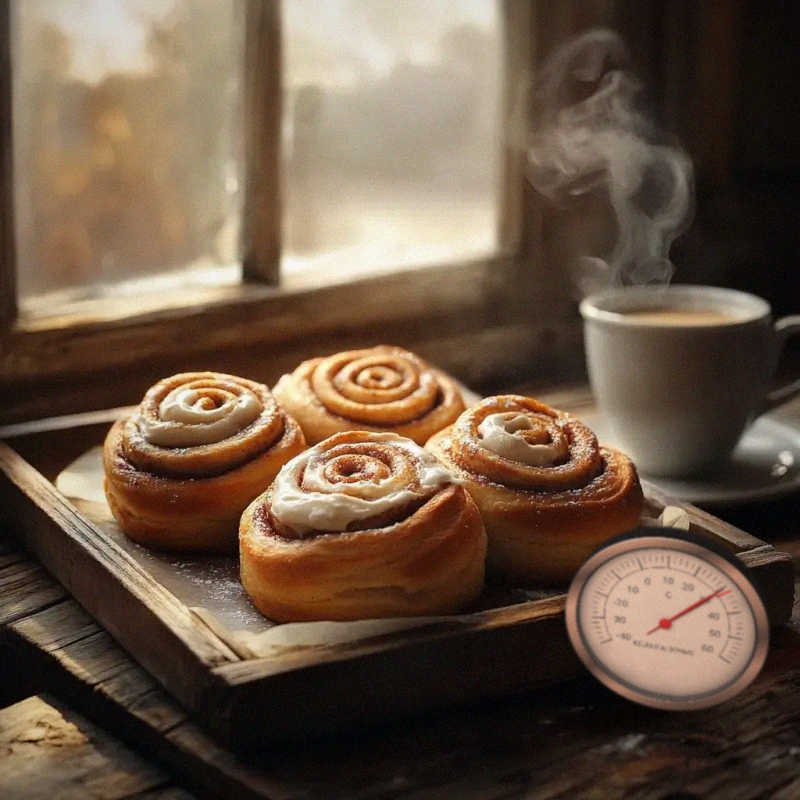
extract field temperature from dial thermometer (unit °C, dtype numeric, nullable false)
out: 30 °C
